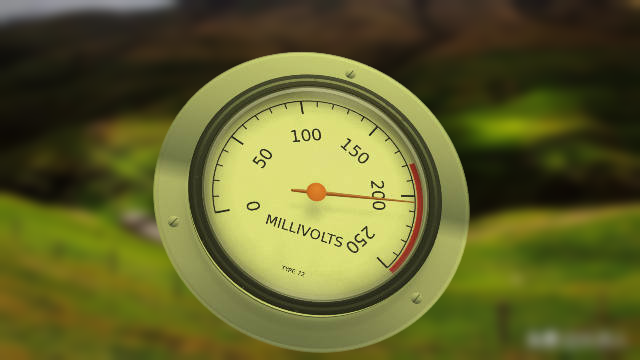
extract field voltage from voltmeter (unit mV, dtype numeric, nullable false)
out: 205 mV
